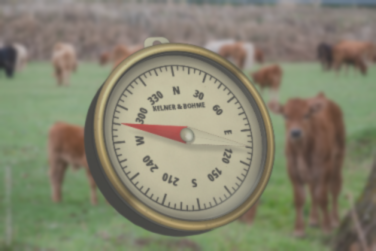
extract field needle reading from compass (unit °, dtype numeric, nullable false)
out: 285 °
